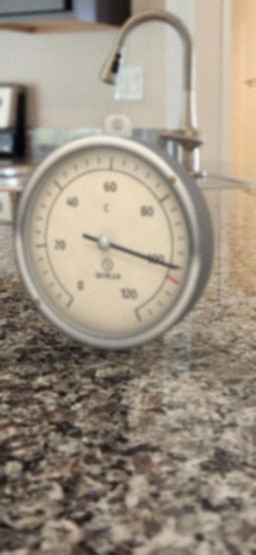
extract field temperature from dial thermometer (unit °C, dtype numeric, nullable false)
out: 100 °C
